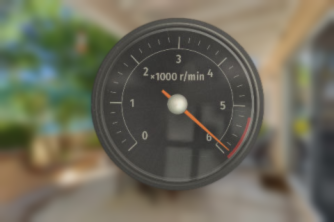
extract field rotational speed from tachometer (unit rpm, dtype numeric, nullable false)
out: 5900 rpm
